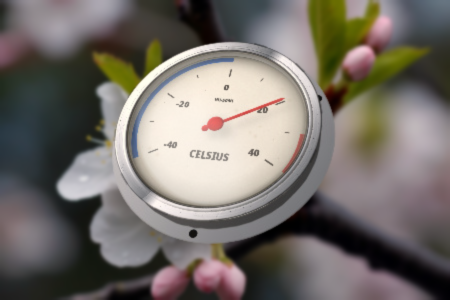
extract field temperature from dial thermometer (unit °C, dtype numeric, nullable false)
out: 20 °C
